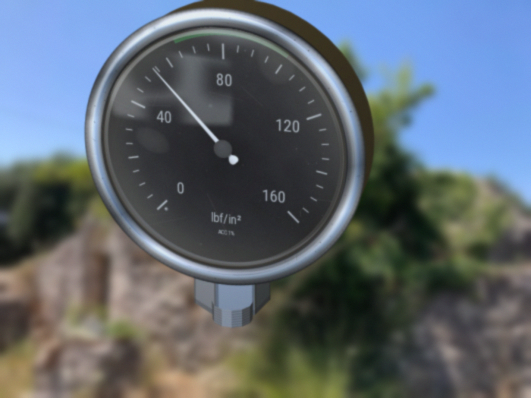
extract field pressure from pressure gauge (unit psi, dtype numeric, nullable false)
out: 55 psi
